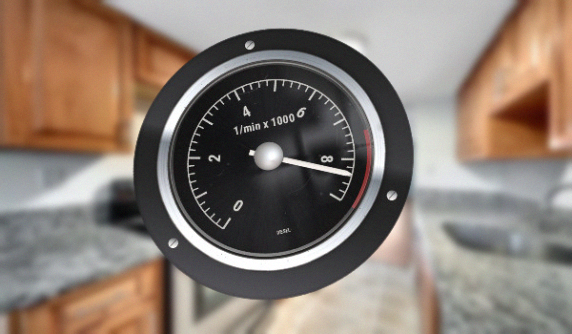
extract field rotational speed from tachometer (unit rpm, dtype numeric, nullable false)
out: 8400 rpm
